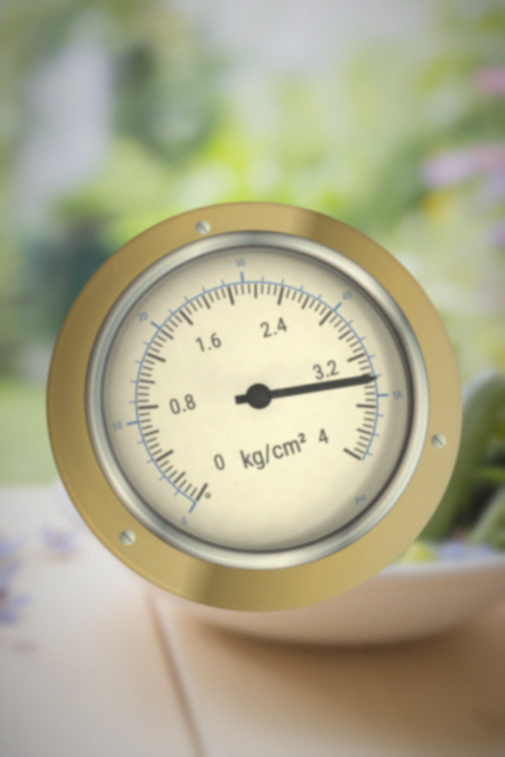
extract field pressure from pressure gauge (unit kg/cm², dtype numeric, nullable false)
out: 3.4 kg/cm²
